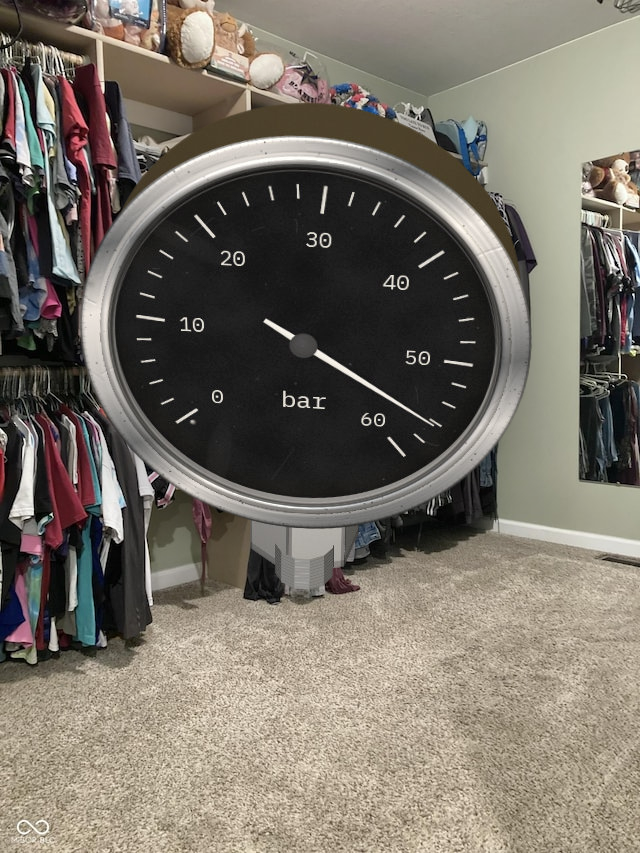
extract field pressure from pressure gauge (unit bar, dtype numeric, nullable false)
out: 56 bar
